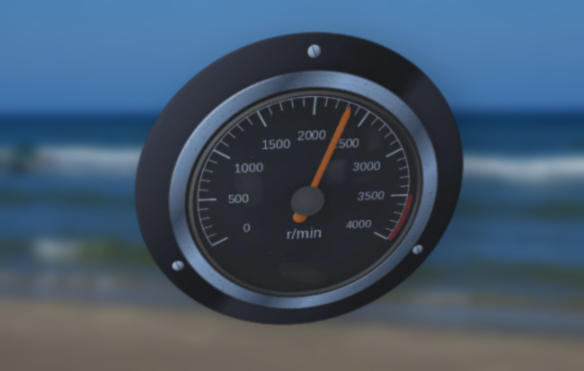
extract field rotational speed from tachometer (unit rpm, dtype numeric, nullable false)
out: 2300 rpm
